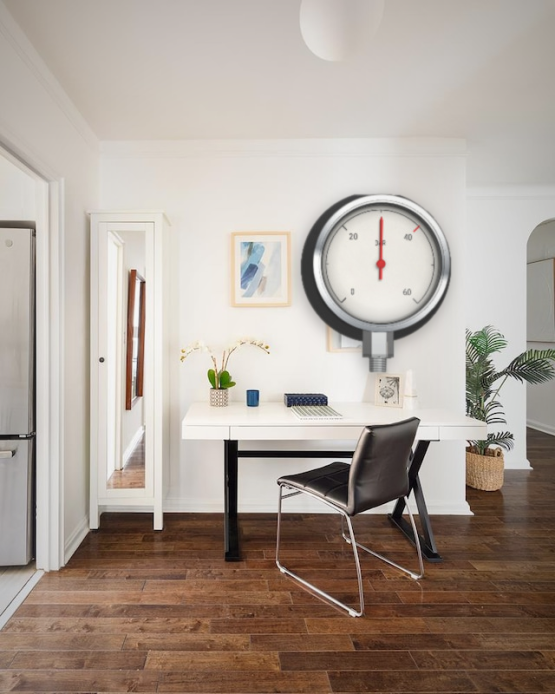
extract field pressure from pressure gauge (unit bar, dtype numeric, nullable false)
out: 30 bar
